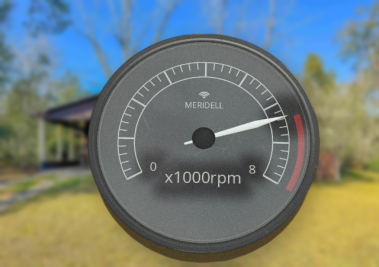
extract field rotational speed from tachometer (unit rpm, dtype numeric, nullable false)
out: 6400 rpm
